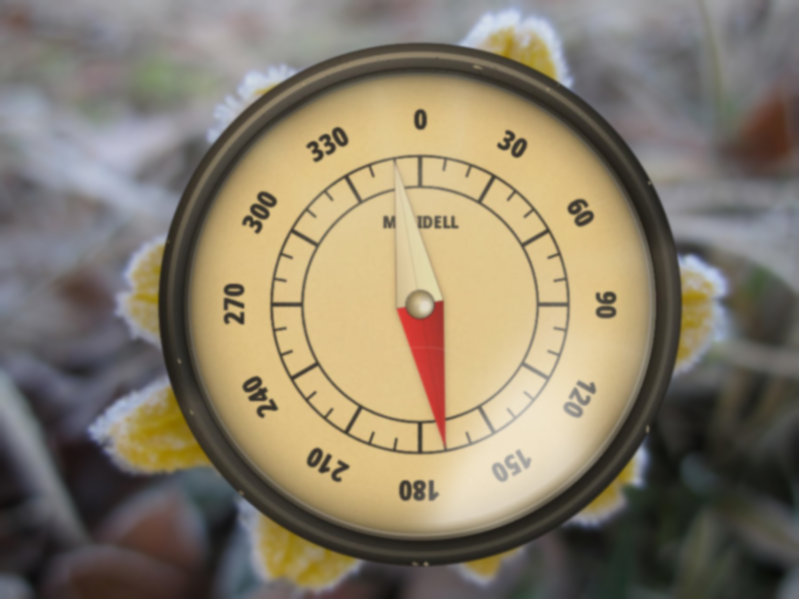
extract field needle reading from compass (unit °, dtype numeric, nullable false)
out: 170 °
